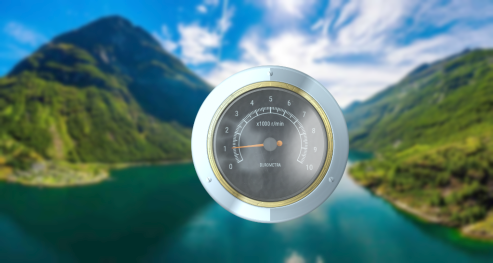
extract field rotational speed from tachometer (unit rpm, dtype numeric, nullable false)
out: 1000 rpm
